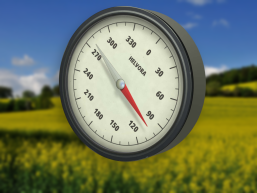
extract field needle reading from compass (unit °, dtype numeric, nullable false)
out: 100 °
